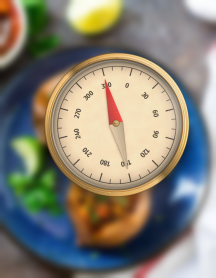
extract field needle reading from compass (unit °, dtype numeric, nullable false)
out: 330 °
